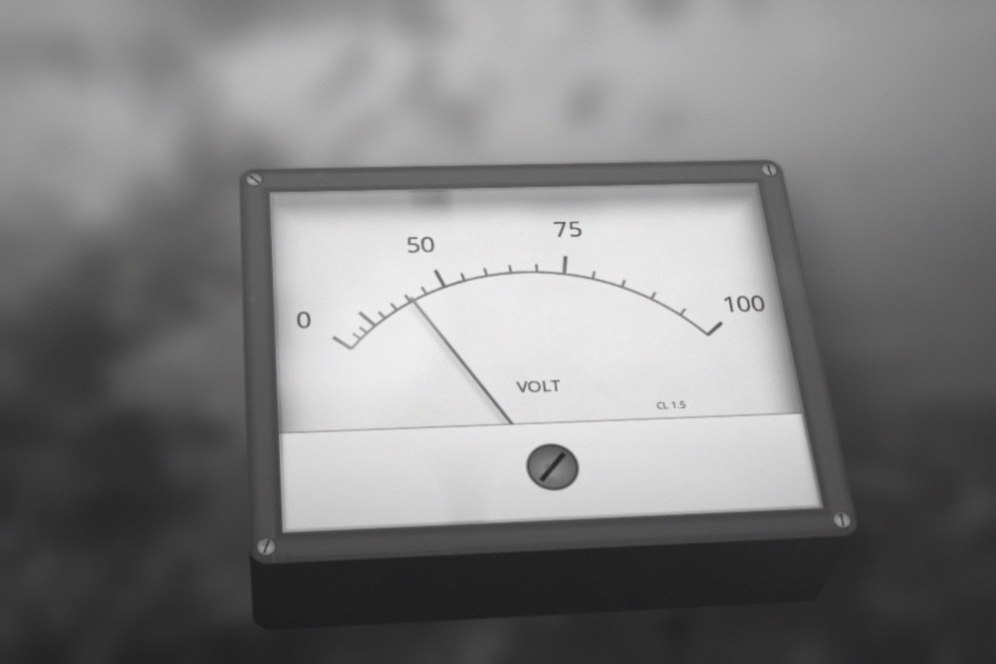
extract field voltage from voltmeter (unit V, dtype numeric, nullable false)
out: 40 V
